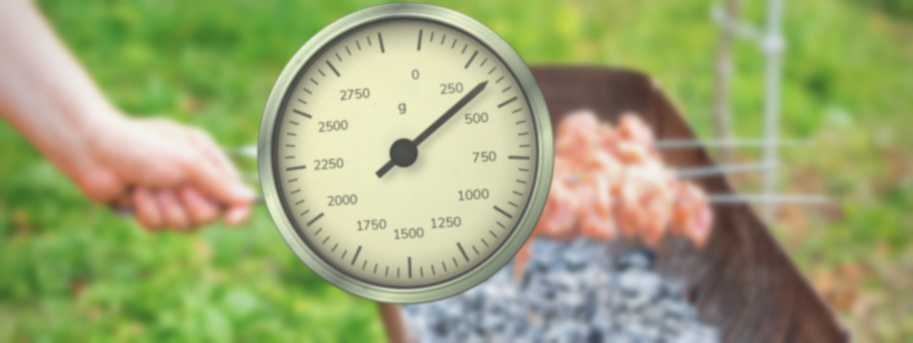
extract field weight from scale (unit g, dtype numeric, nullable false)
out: 375 g
